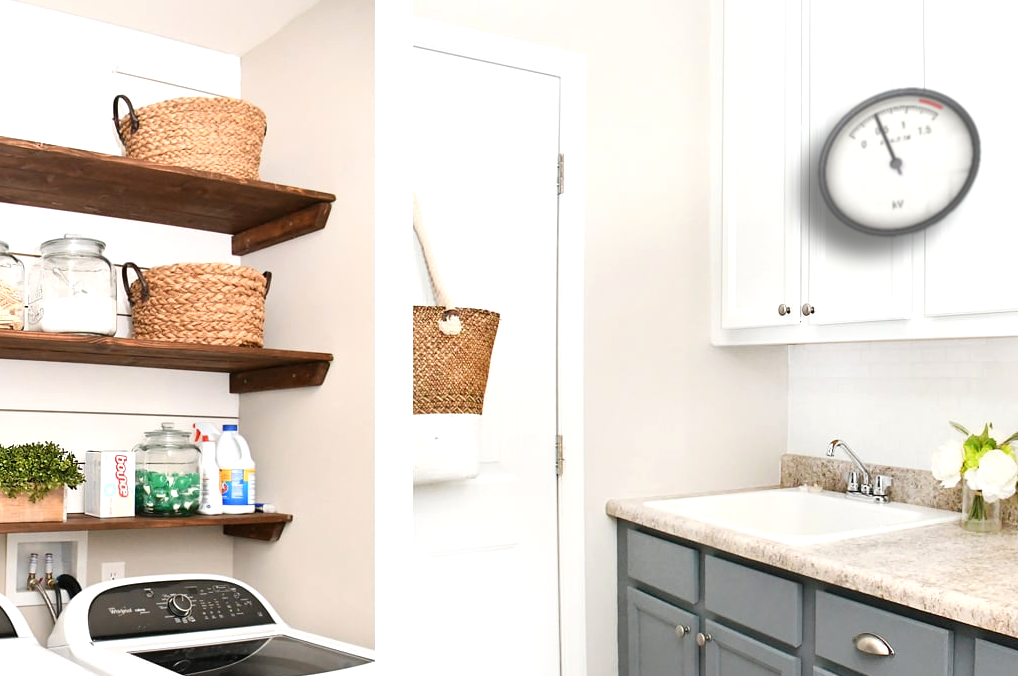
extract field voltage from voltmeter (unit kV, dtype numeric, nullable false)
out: 0.5 kV
